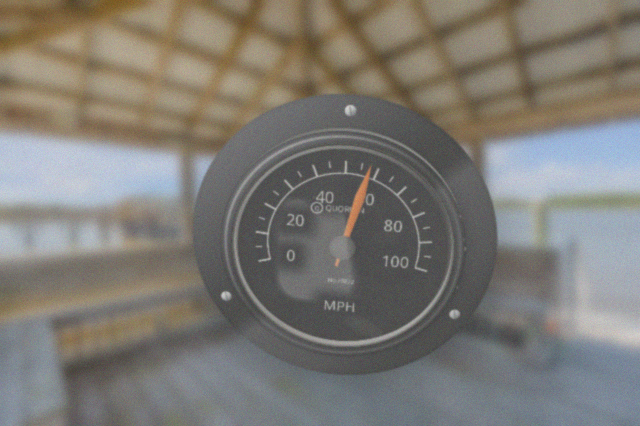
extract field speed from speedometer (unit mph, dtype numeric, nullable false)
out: 57.5 mph
